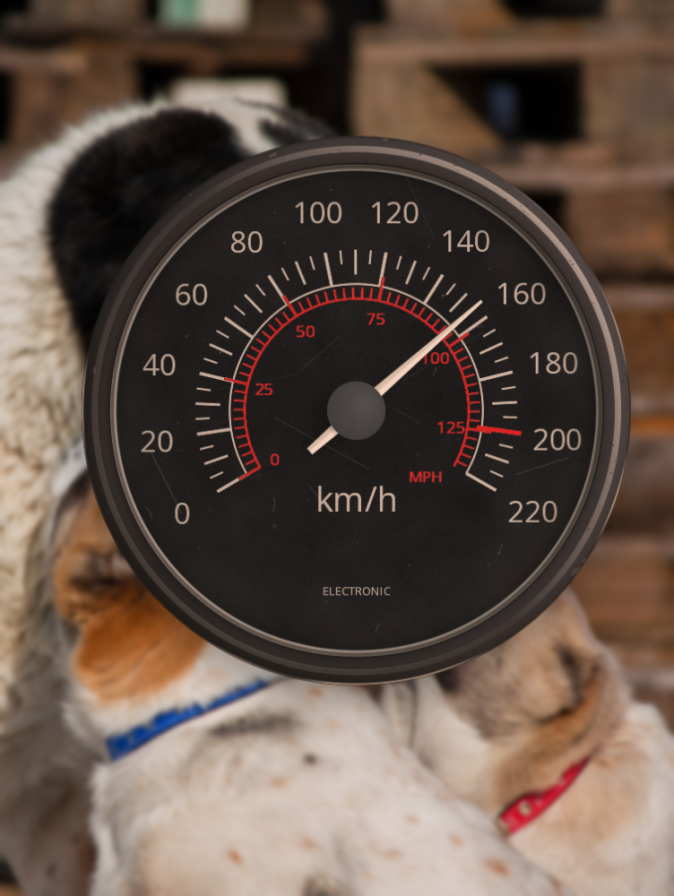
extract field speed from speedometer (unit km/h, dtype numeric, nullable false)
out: 155 km/h
